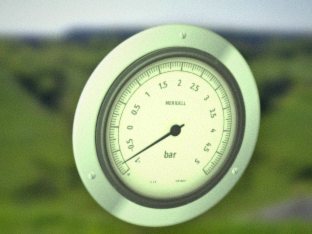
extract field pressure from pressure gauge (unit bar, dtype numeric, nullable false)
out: -0.75 bar
